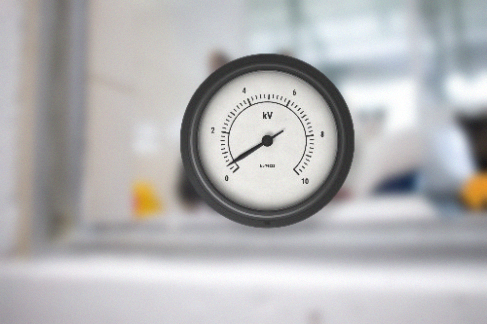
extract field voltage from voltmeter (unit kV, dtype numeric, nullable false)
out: 0.4 kV
